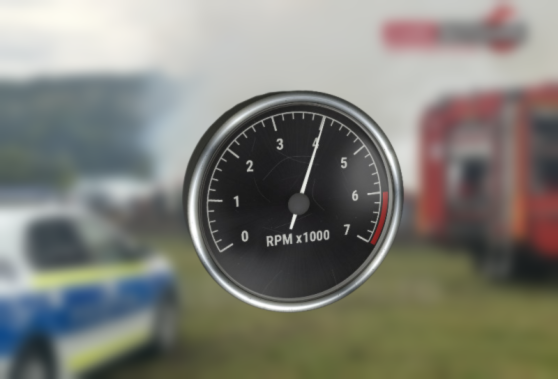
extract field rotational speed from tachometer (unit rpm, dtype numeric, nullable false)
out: 4000 rpm
